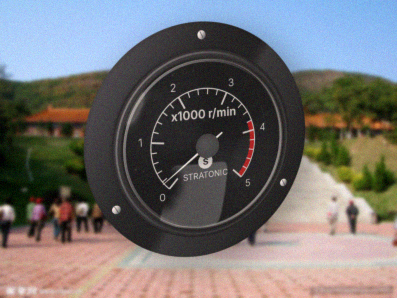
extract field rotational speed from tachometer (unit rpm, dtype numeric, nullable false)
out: 200 rpm
